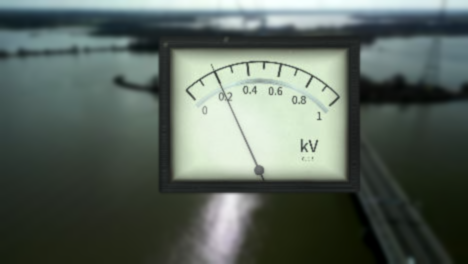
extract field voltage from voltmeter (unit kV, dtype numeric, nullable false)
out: 0.2 kV
